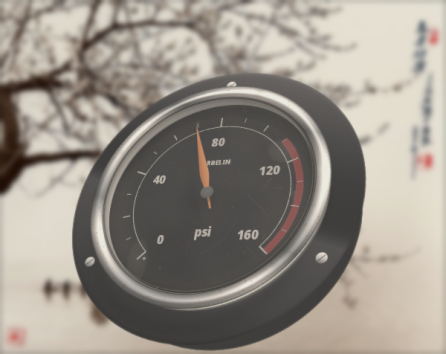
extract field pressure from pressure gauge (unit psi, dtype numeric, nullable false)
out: 70 psi
